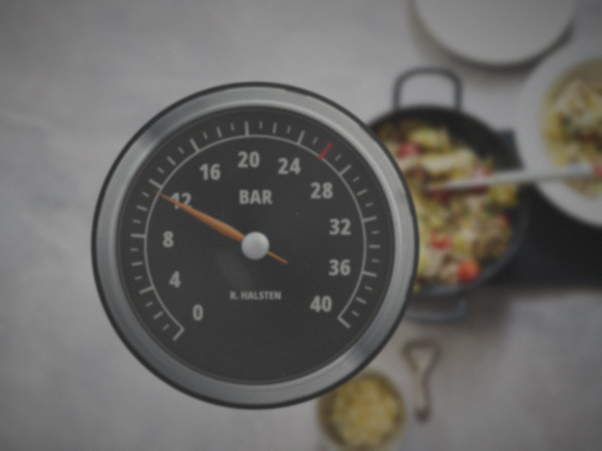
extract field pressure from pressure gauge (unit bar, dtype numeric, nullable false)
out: 11.5 bar
